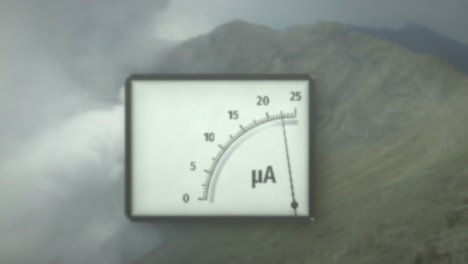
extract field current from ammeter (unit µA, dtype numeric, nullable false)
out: 22.5 µA
